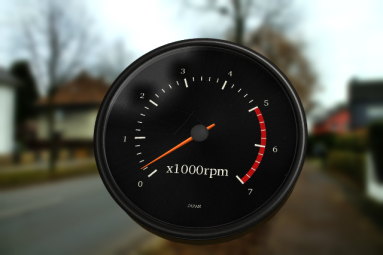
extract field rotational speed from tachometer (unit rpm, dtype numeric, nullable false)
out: 200 rpm
